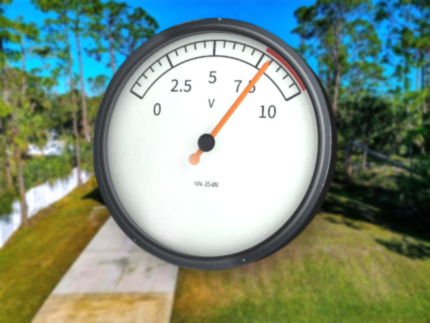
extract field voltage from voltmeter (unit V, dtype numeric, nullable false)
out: 8 V
